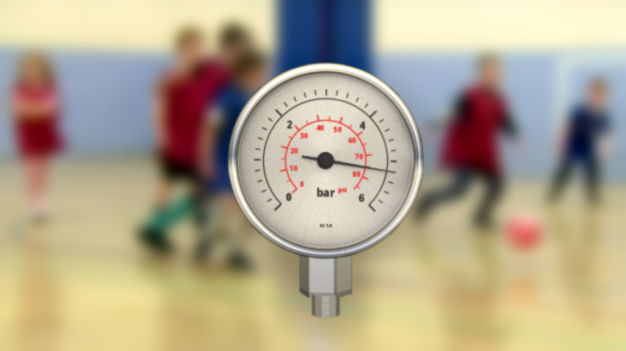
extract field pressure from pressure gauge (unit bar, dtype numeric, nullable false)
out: 5.2 bar
